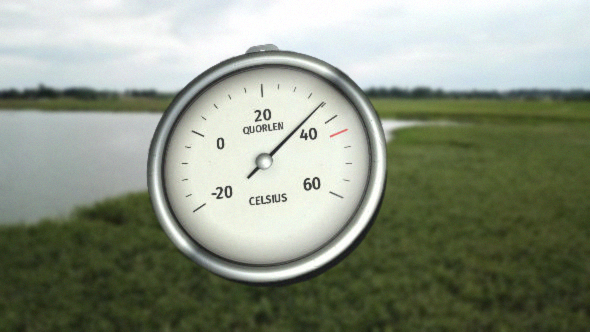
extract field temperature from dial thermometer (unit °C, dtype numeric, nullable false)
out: 36 °C
